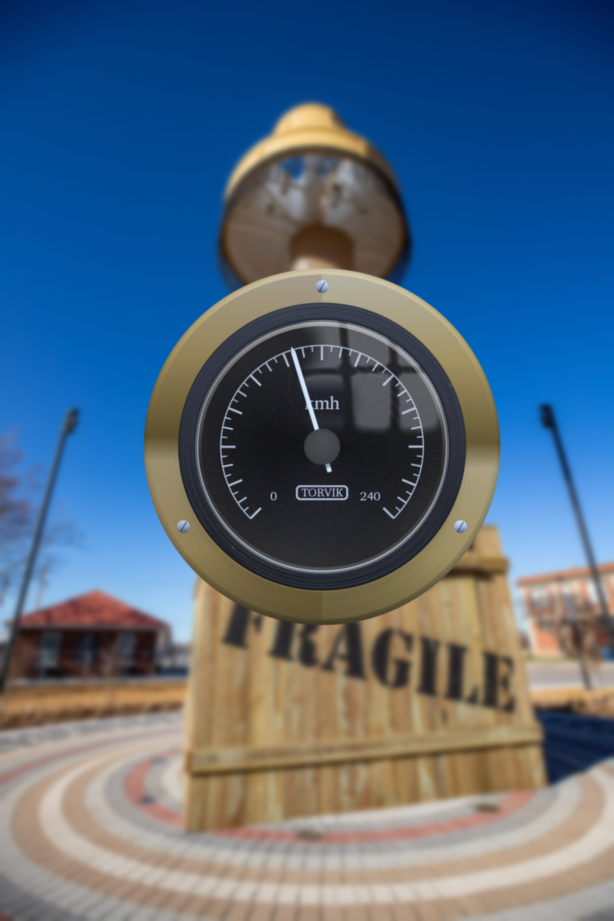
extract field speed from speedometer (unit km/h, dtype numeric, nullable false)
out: 105 km/h
